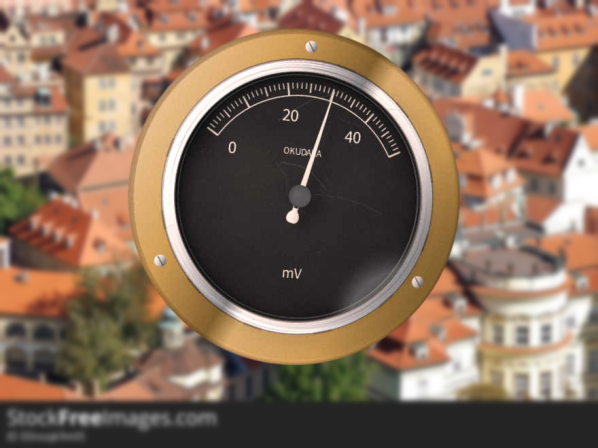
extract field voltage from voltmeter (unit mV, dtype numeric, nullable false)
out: 30 mV
